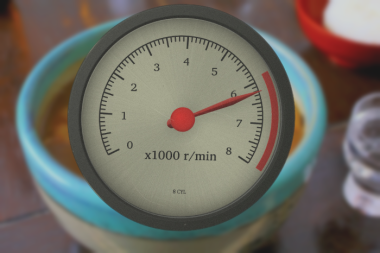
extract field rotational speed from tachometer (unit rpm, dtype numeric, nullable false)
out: 6200 rpm
